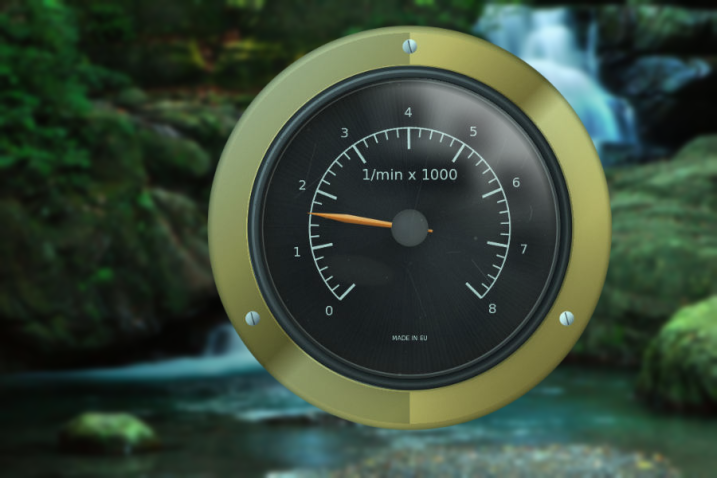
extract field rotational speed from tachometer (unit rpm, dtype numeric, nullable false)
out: 1600 rpm
